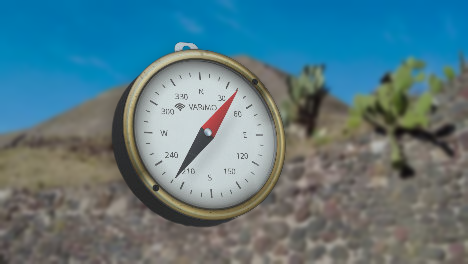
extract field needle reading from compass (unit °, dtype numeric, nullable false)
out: 40 °
